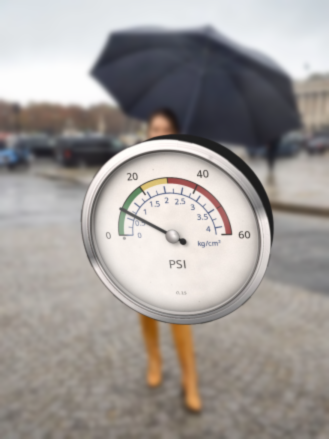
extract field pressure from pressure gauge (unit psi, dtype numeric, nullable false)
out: 10 psi
